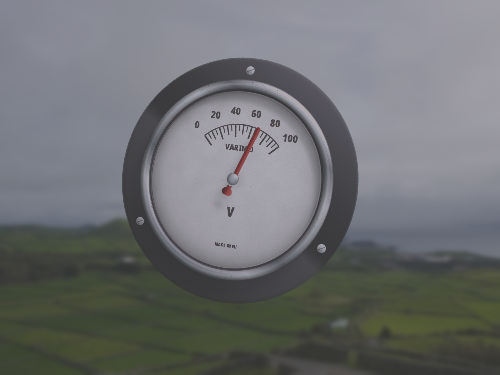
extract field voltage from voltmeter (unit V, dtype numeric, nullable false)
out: 70 V
